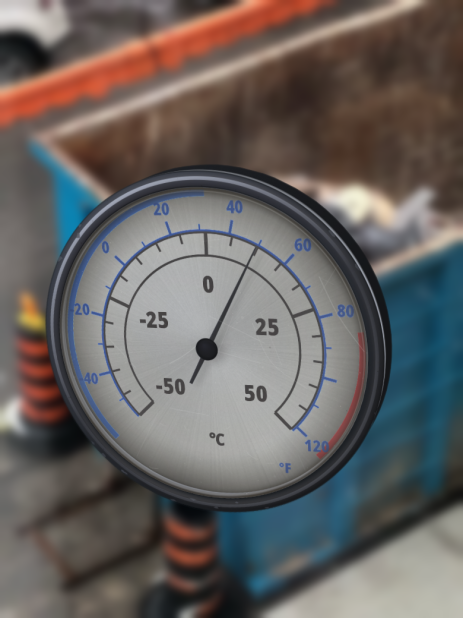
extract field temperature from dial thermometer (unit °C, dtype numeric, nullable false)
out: 10 °C
